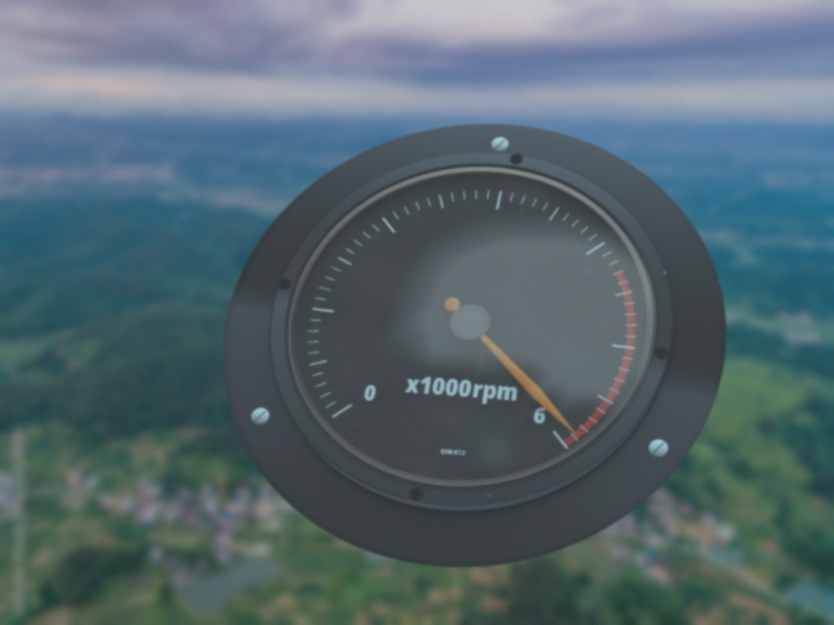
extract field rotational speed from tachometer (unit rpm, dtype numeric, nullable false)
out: 5900 rpm
